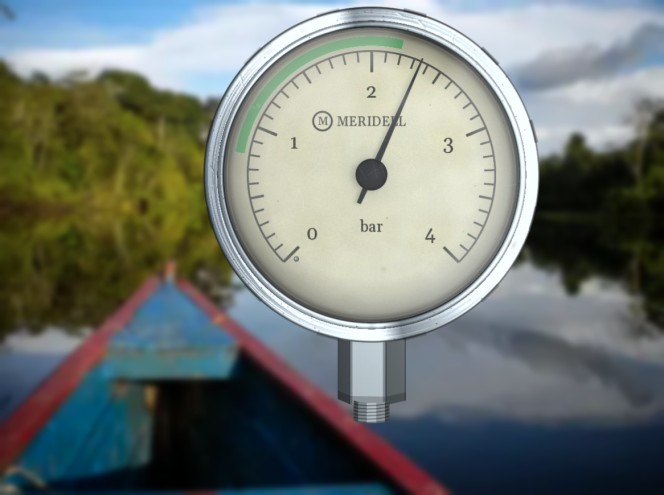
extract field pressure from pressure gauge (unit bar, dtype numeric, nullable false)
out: 2.35 bar
